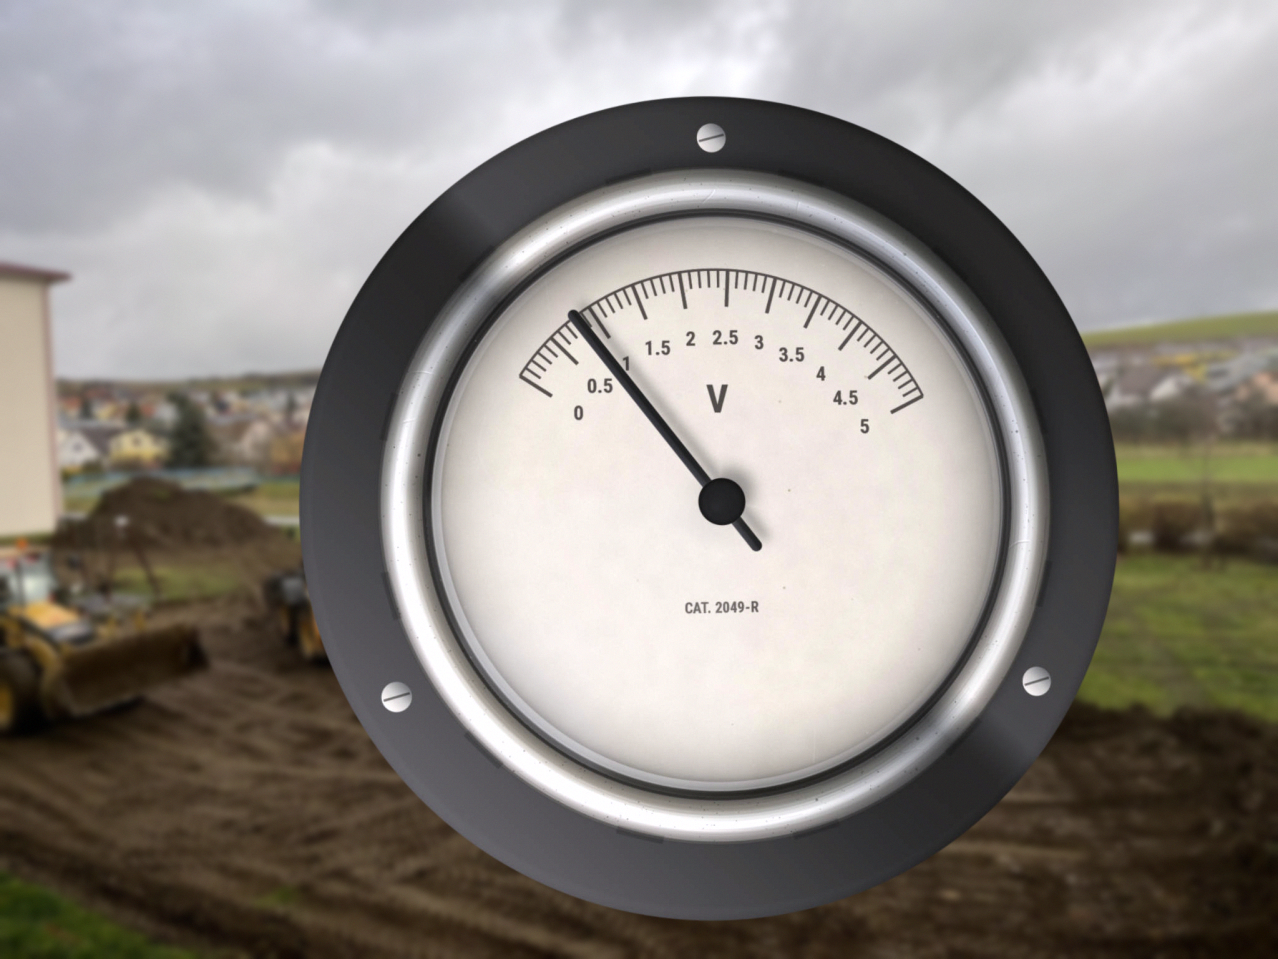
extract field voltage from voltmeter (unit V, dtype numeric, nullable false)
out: 0.8 V
